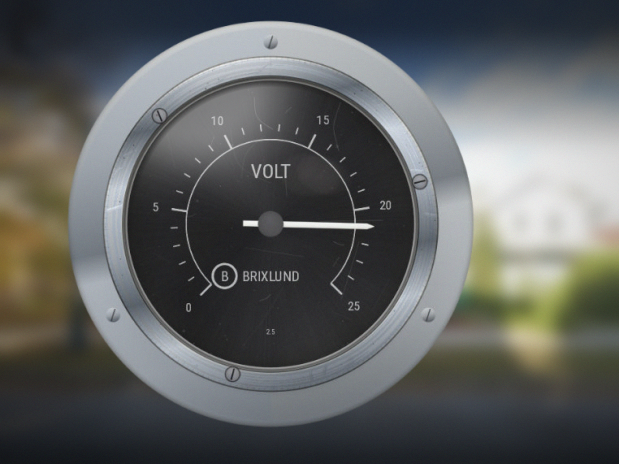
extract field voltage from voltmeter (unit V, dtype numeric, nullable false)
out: 21 V
